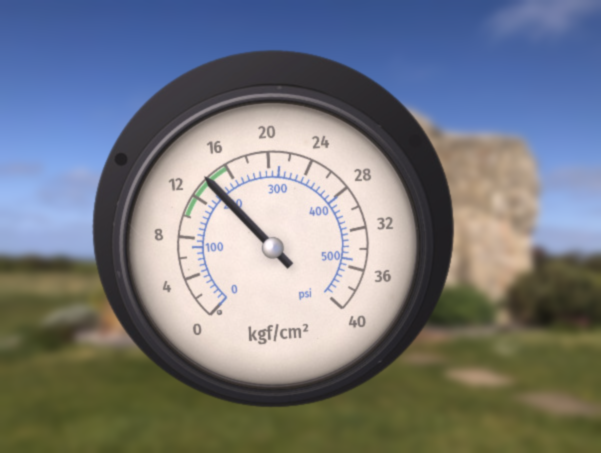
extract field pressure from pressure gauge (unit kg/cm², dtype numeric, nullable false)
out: 14 kg/cm²
